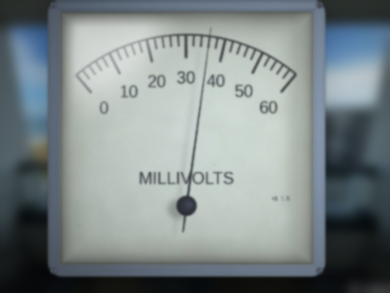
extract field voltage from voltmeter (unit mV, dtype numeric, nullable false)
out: 36 mV
